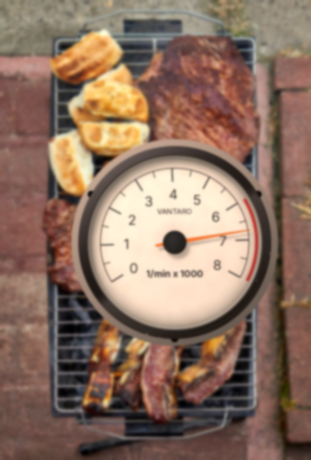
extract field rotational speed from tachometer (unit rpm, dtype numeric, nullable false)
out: 6750 rpm
